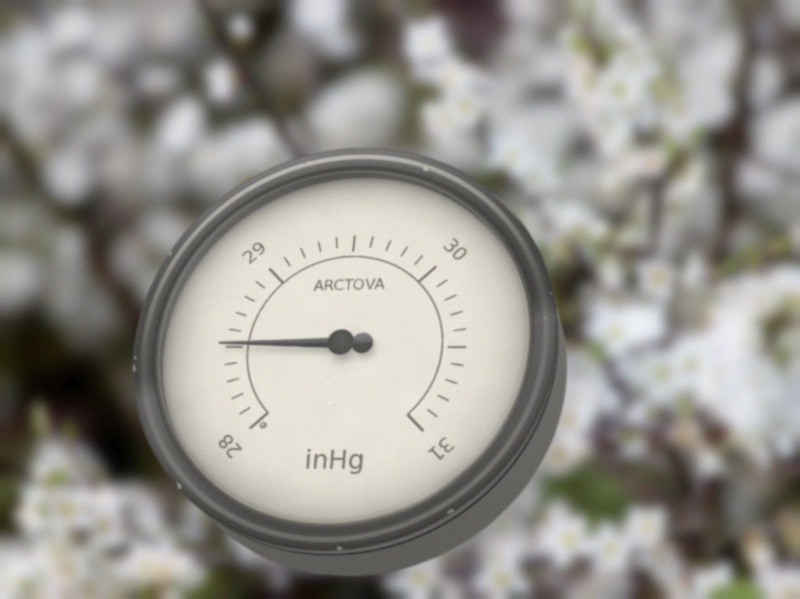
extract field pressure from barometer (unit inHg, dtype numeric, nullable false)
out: 28.5 inHg
